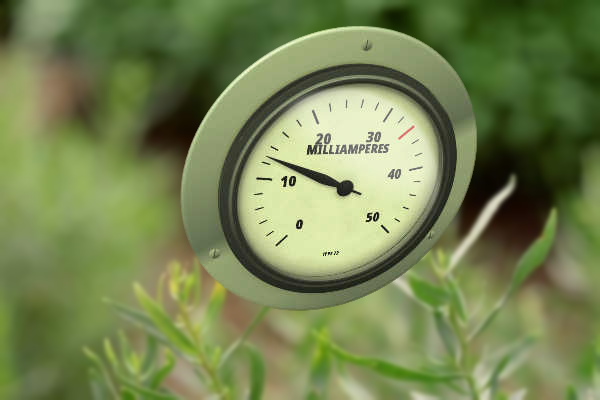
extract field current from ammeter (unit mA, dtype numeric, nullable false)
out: 13 mA
